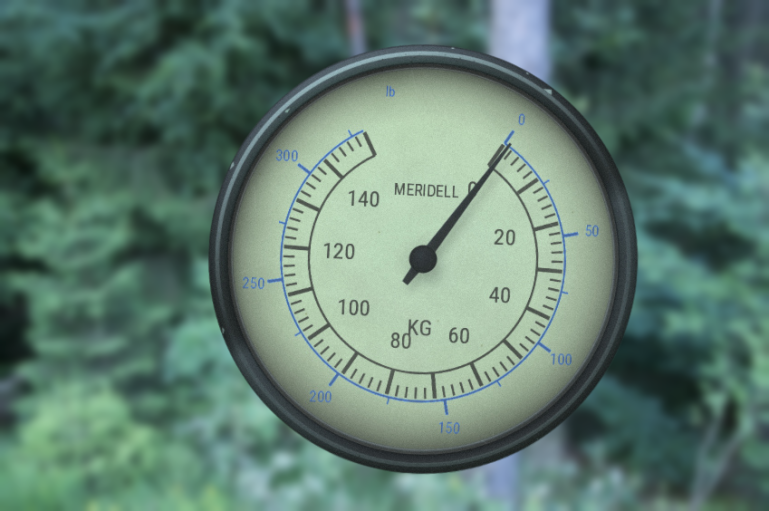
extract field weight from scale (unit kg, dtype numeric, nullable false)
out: 1 kg
